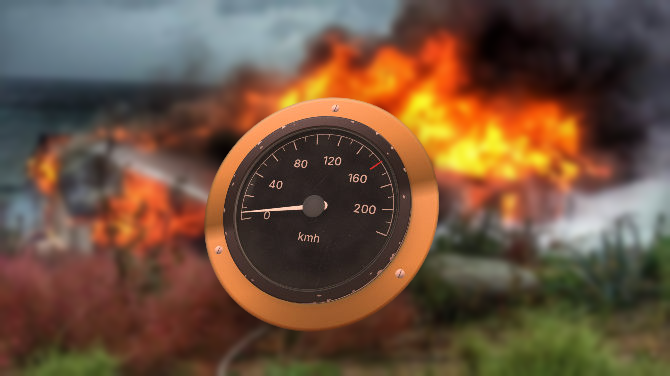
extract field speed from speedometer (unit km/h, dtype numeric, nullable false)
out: 5 km/h
